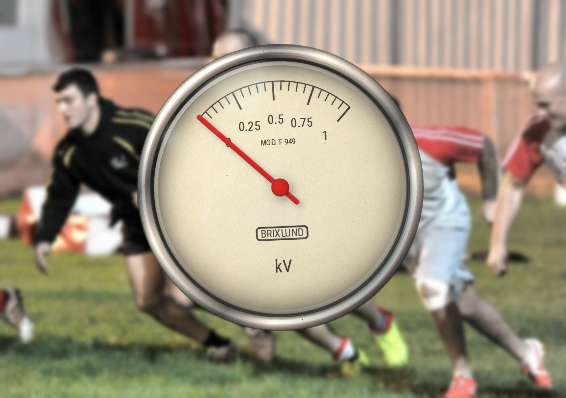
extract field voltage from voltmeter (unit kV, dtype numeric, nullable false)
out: 0 kV
